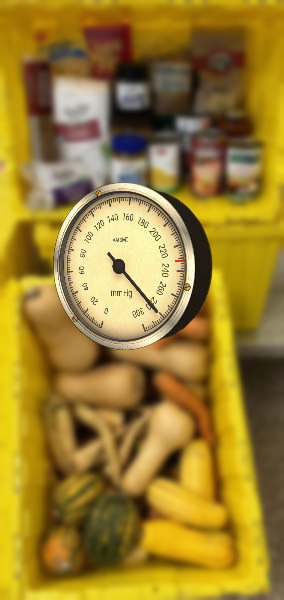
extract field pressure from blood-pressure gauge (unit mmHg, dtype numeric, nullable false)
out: 280 mmHg
